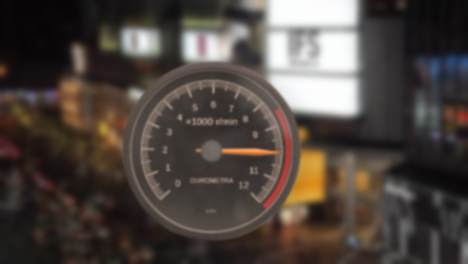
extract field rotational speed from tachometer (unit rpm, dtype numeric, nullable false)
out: 10000 rpm
